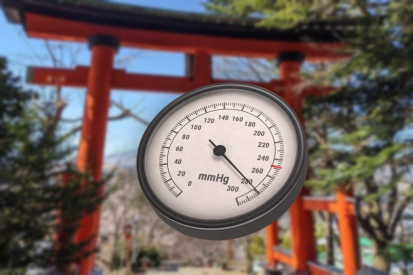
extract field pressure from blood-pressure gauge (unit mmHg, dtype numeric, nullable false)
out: 280 mmHg
